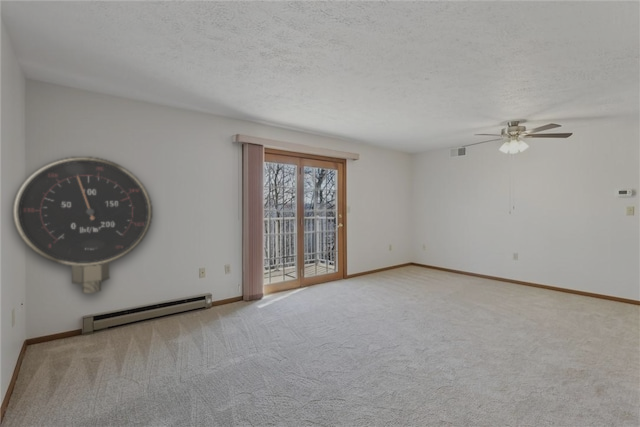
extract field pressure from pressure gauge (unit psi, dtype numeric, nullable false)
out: 90 psi
